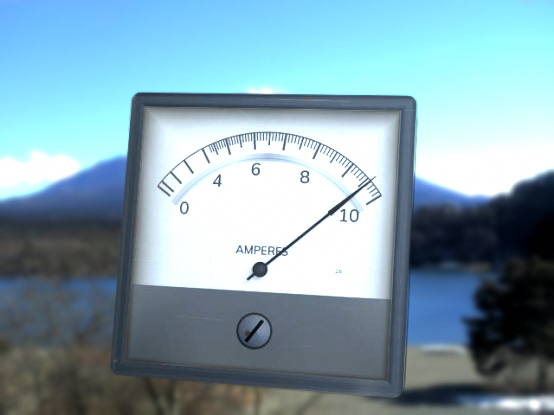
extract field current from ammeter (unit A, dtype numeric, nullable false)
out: 9.6 A
